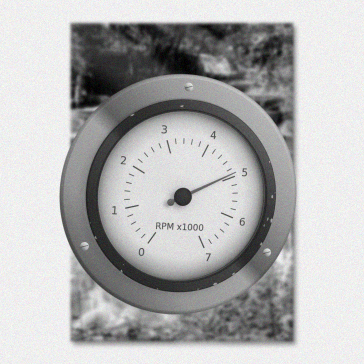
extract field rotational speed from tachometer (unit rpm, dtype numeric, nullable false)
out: 4900 rpm
